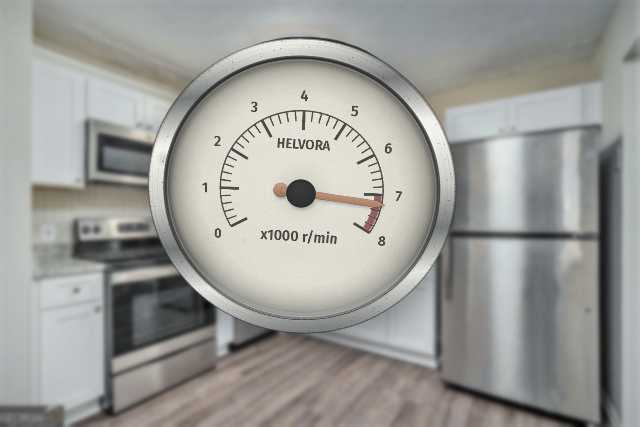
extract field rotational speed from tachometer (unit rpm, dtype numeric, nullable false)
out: 7200 rpm
